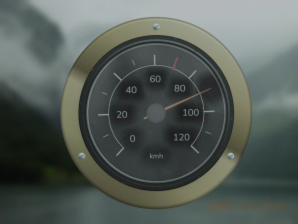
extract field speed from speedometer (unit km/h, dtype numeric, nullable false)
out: 90 km/h
